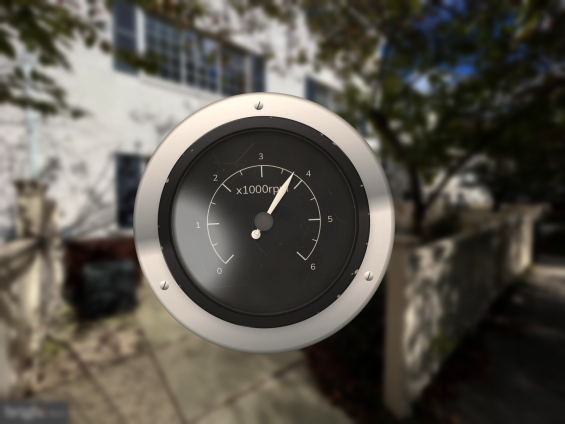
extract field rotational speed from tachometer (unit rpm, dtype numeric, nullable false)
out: 3750 rpm
